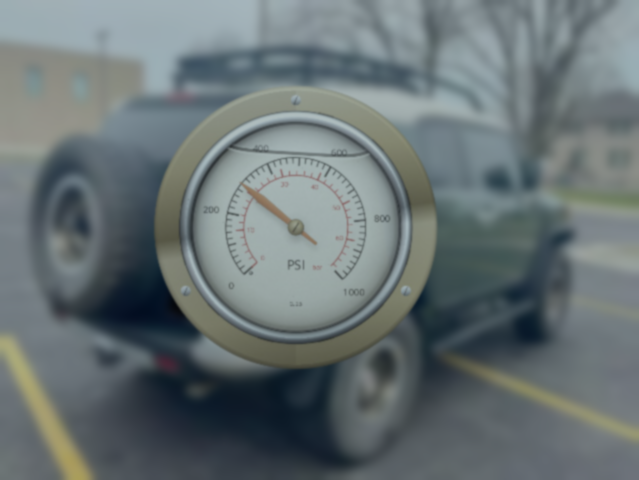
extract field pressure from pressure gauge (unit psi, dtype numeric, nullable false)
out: 300 psi
